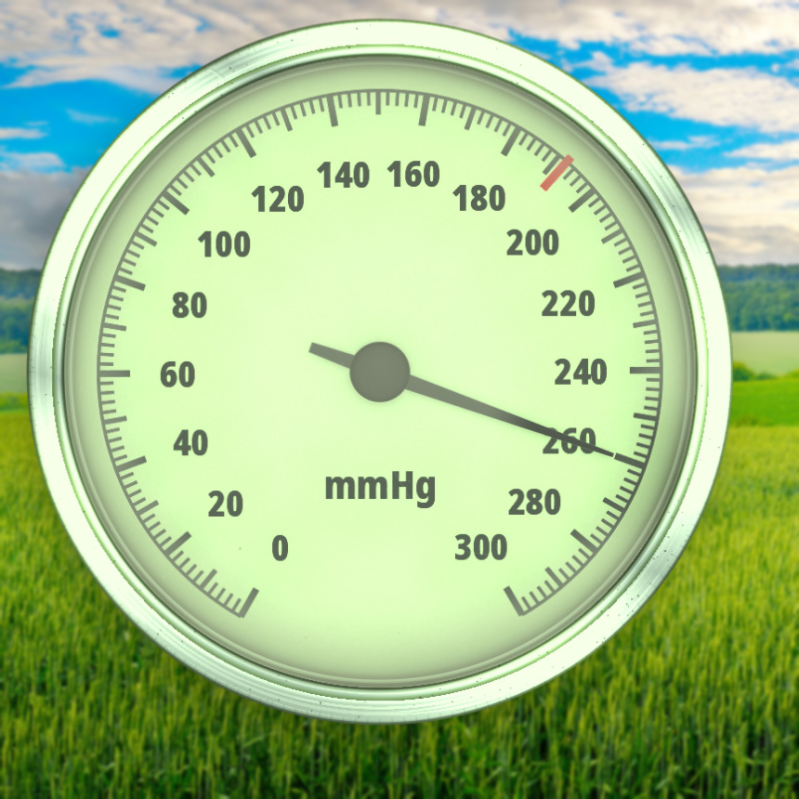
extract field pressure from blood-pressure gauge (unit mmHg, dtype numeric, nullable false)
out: 260 mmHg
